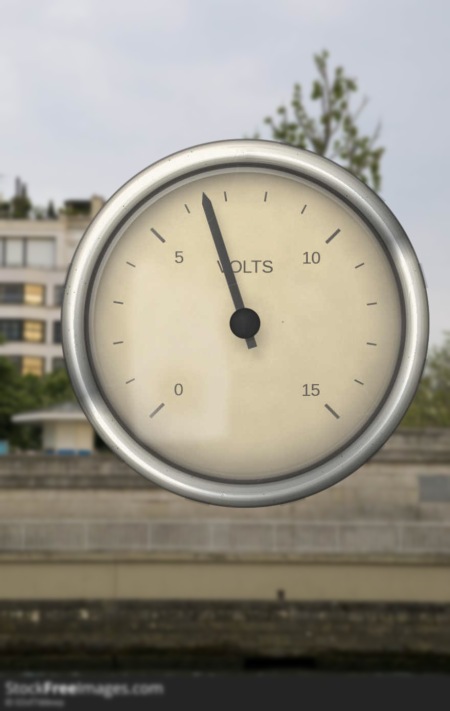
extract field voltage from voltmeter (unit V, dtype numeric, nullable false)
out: 6.5 V
